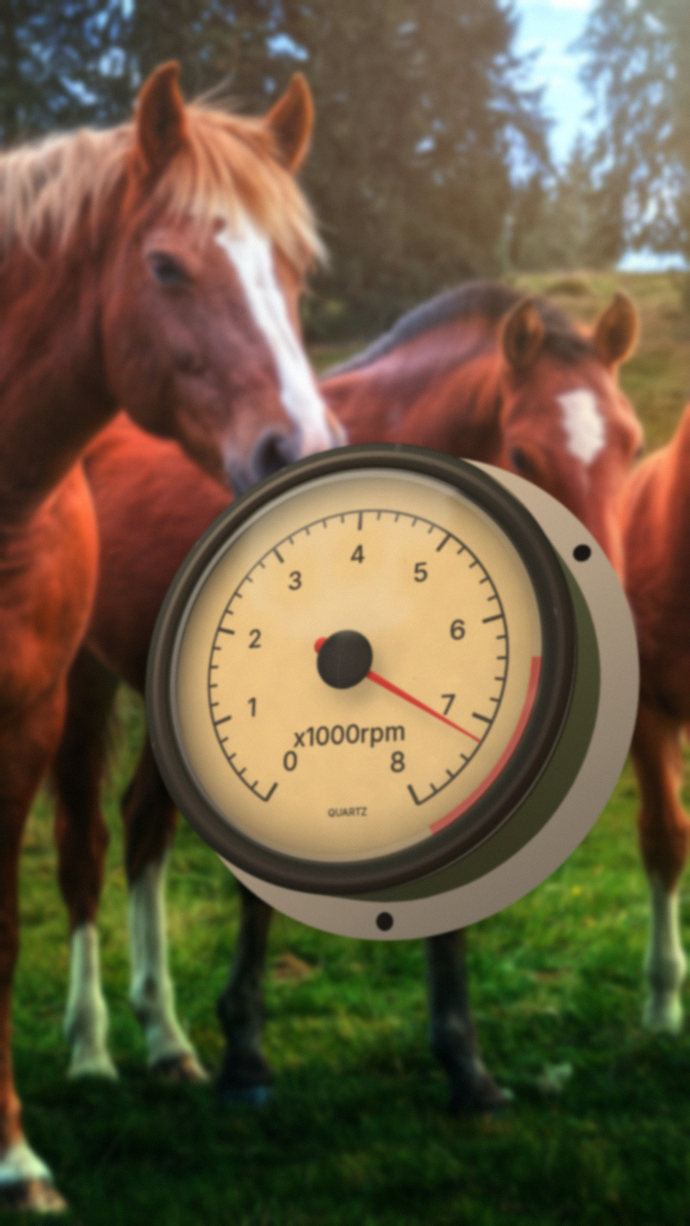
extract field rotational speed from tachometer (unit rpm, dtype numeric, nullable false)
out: 7200 rpm
